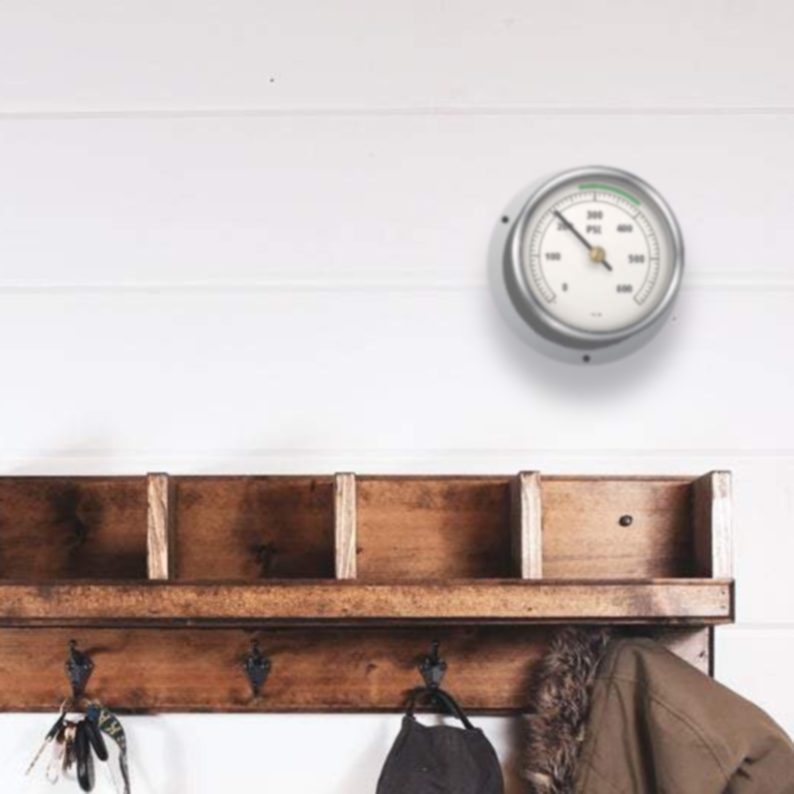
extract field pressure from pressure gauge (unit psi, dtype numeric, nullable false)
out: 200 psi
